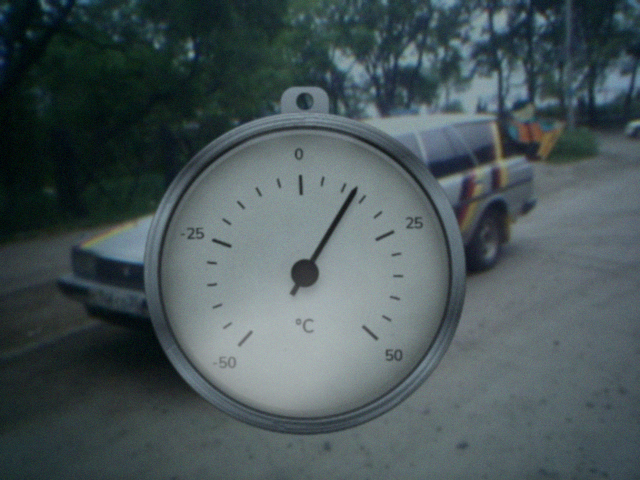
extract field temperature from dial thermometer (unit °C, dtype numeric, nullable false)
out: 12.5 °C
